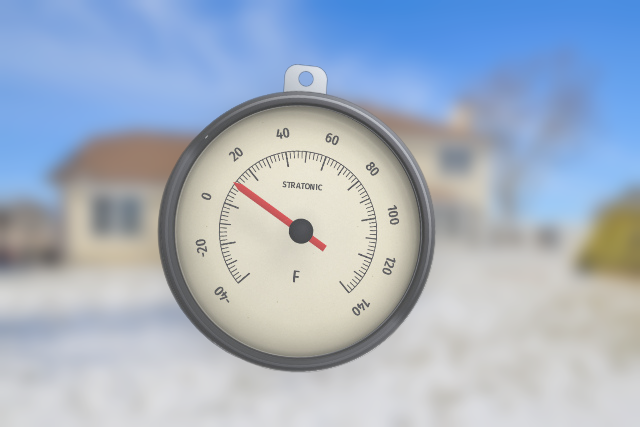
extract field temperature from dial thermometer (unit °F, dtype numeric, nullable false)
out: 10 °F
